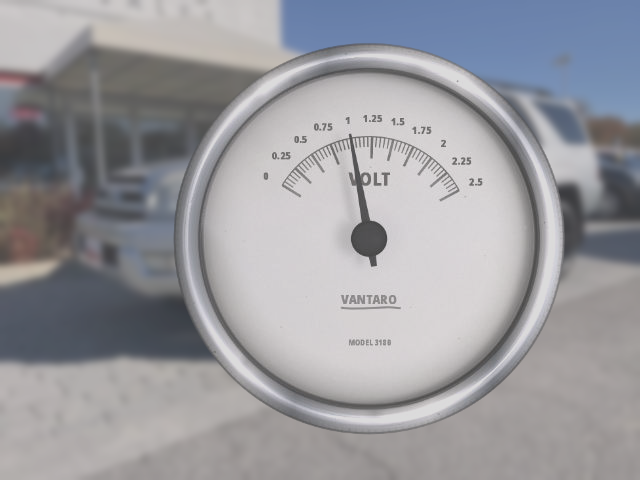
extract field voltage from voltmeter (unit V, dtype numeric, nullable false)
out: 1 V
